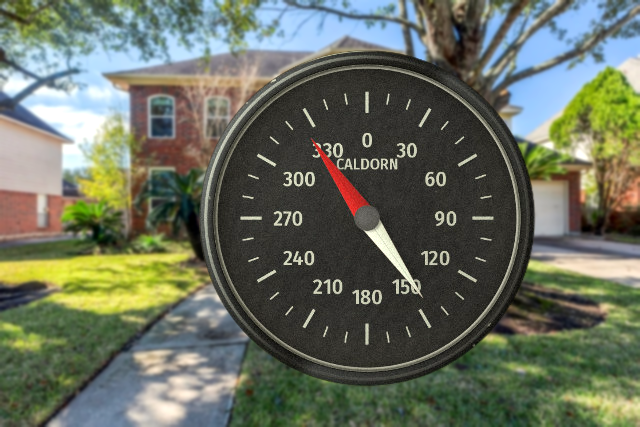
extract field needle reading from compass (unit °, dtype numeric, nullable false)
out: 325 °
